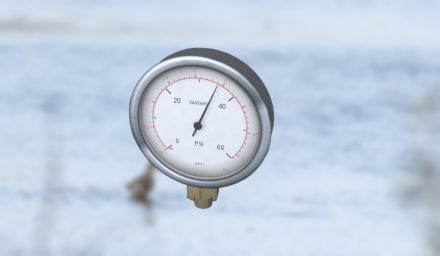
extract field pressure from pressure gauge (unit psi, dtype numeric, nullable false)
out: 35 psi
